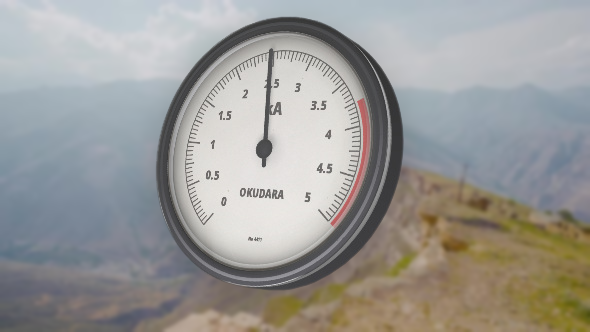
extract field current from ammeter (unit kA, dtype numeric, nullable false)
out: 2.5 kA
